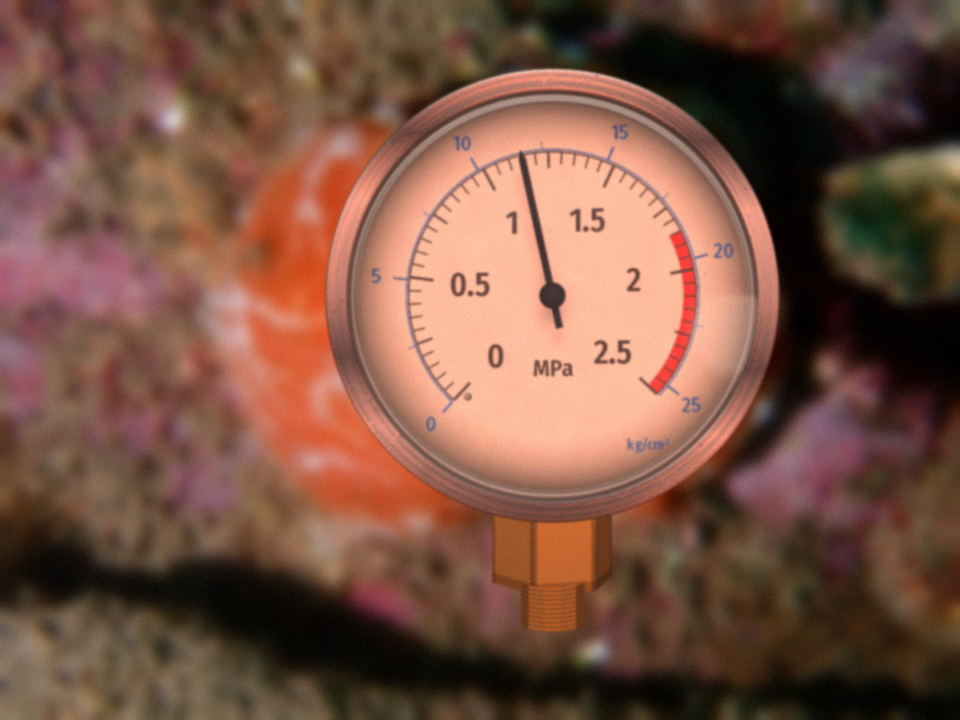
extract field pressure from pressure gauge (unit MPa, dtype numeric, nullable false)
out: 1.15 MPa
